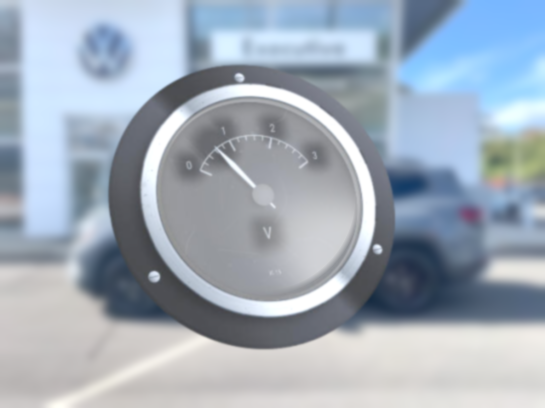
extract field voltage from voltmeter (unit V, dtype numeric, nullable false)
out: 0.6 V
